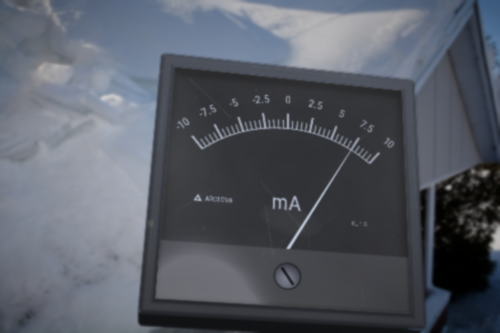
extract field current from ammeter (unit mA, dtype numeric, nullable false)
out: 7.5 mA
